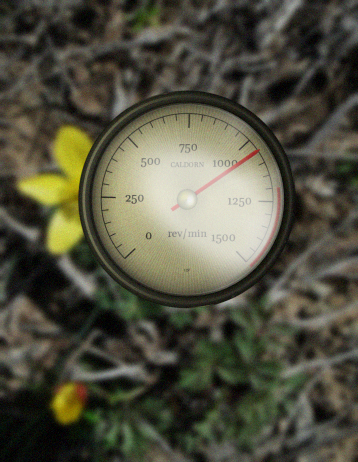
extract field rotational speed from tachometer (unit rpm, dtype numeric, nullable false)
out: 1050 rpm
